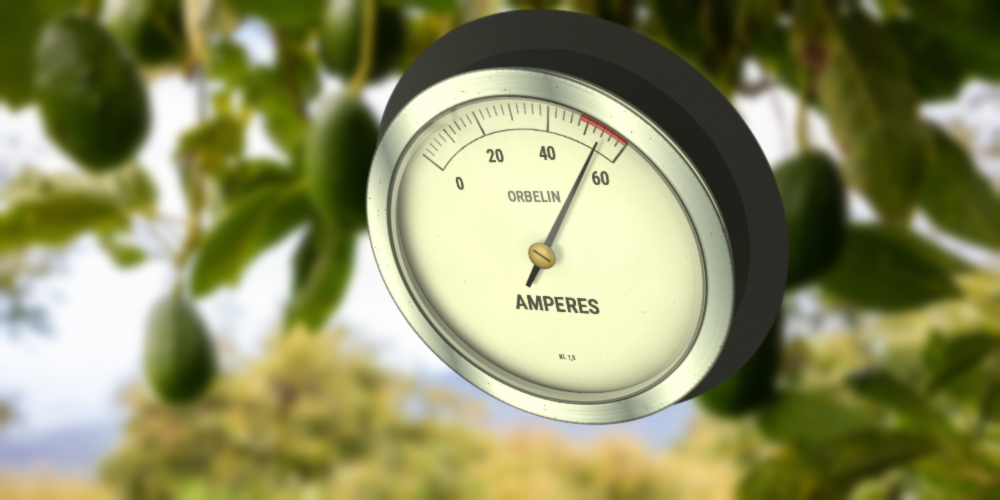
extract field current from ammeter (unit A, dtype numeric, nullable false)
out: 54 A
